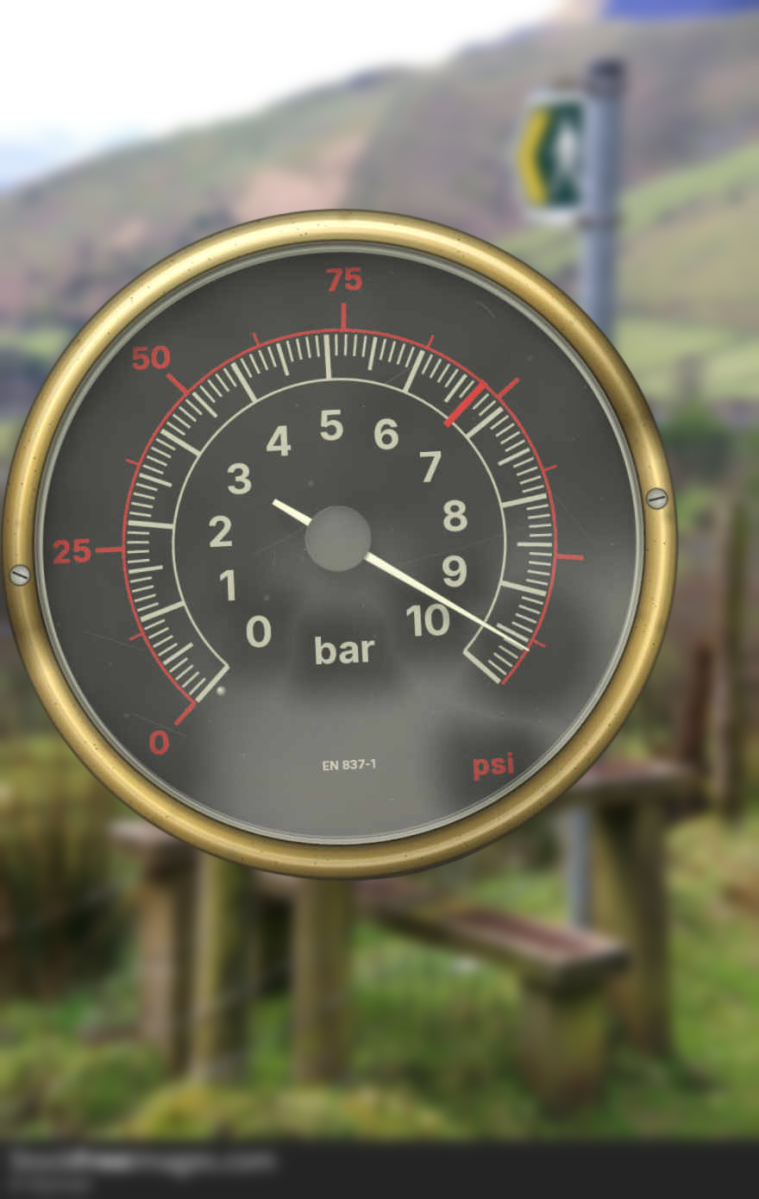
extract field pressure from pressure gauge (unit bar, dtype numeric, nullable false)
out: 9.6 bar
